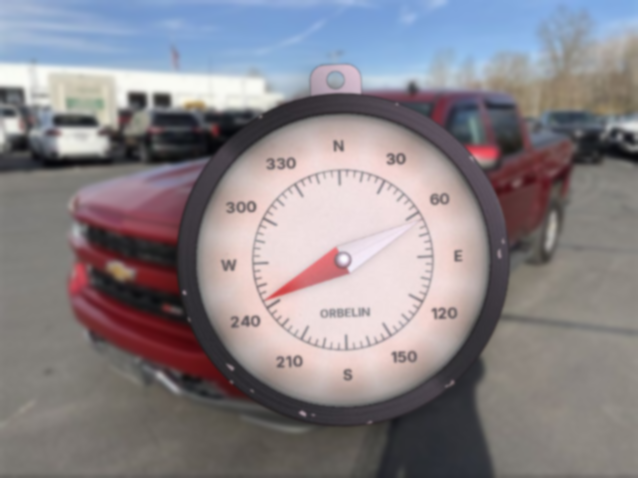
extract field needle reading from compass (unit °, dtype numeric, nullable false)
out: 245 °
